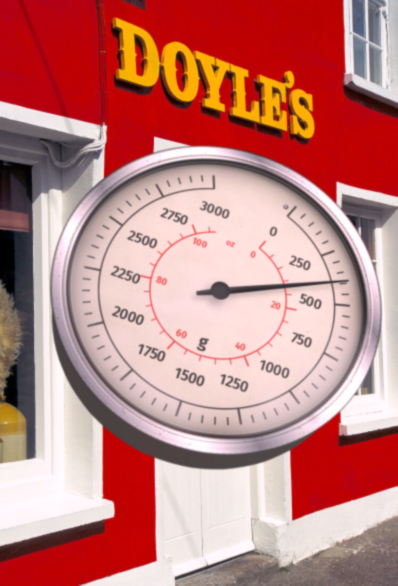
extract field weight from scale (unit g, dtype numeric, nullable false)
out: 400 g
